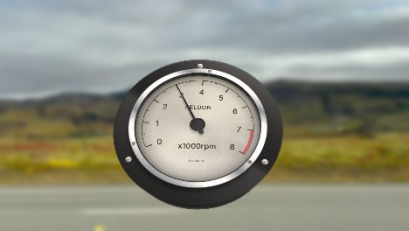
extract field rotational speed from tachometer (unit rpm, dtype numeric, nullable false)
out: 3000 rpm
